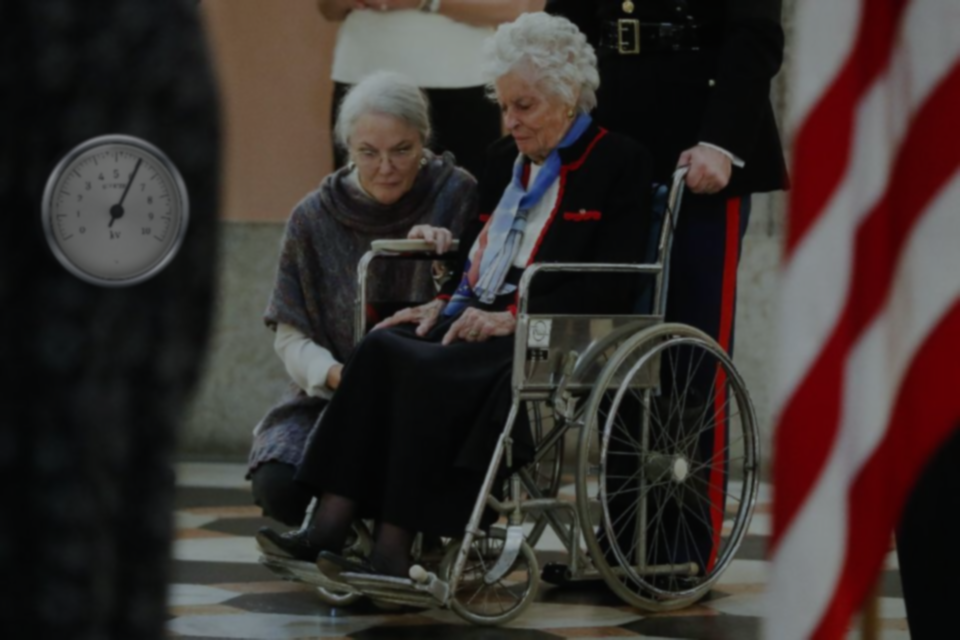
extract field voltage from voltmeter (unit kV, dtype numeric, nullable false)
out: 6 kV
